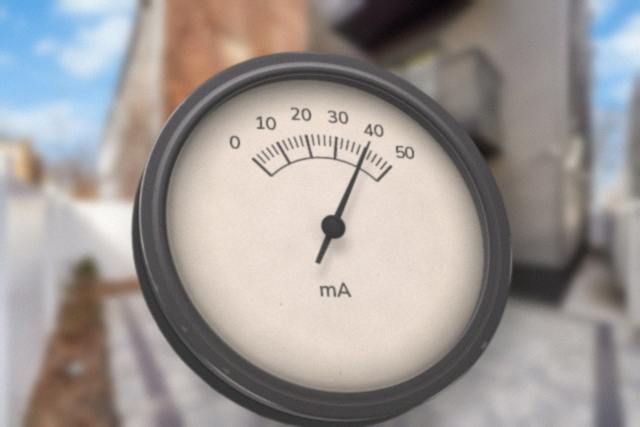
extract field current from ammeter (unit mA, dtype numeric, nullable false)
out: 40 mA
